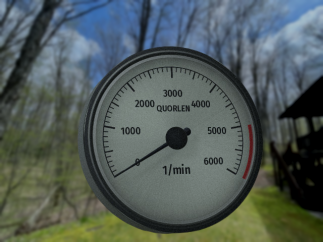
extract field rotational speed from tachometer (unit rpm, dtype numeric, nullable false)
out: 0 rpm
